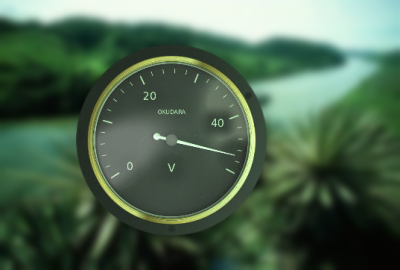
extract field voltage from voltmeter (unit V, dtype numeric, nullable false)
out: 47 V
